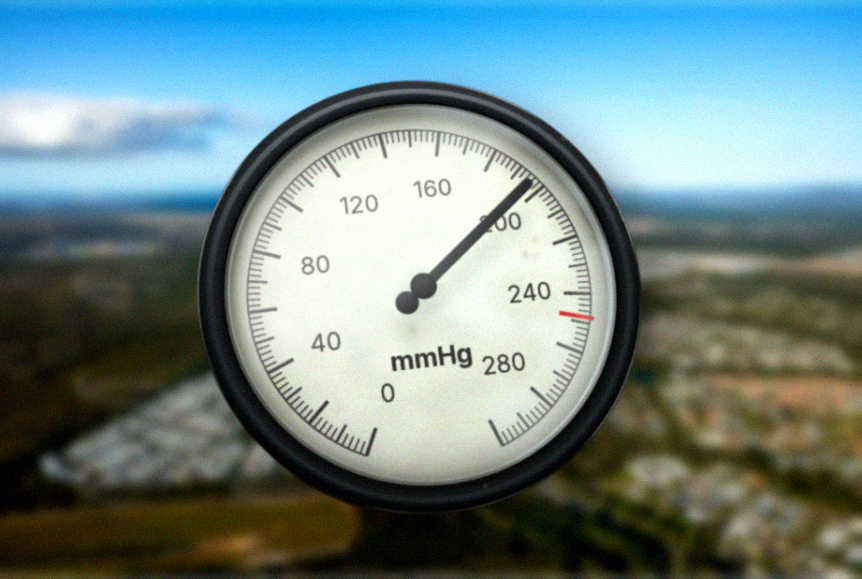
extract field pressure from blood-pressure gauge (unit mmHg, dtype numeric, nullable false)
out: 196 mmHg
